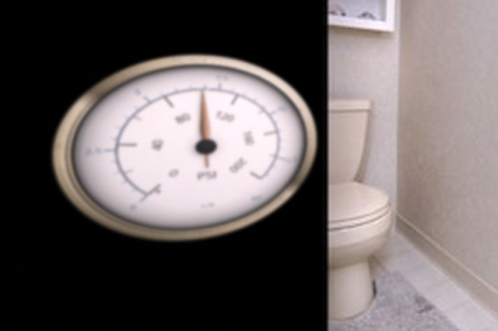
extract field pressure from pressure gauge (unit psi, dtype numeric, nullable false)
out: 100 psi
